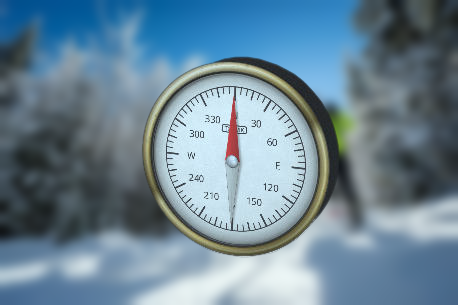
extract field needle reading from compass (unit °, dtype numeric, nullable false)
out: 0 °
